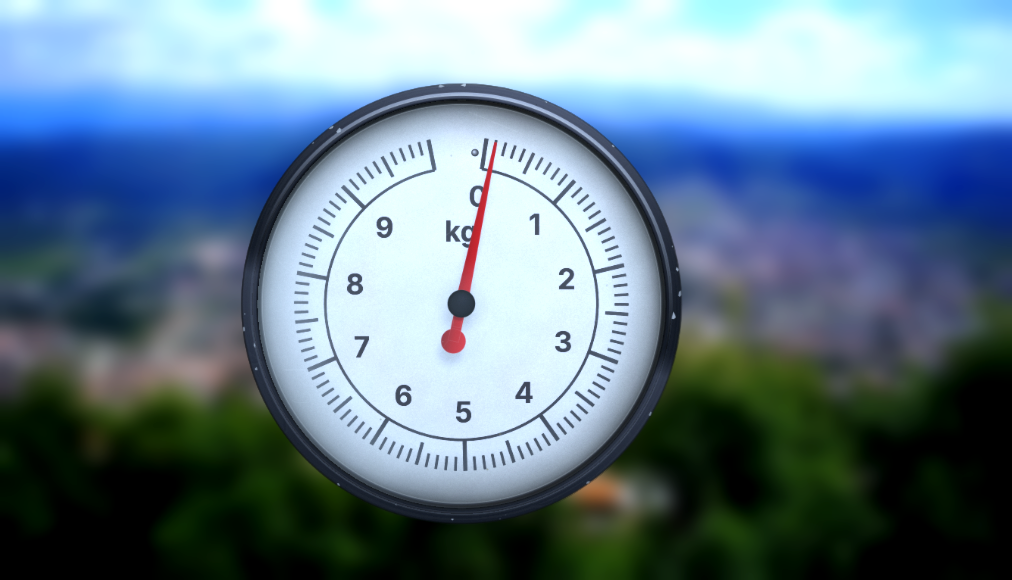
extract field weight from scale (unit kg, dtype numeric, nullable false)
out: 0.1 kg
